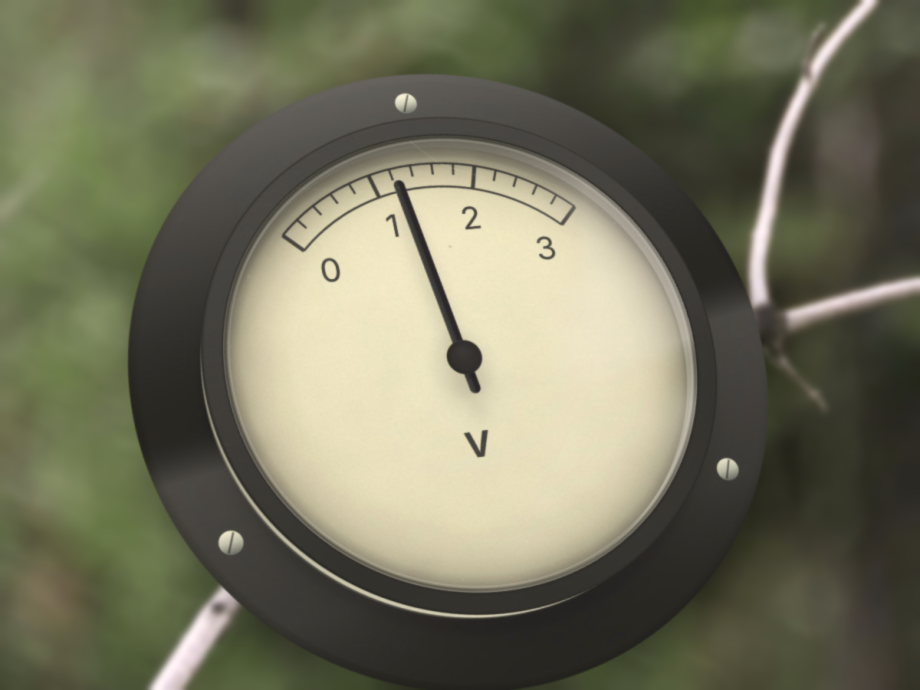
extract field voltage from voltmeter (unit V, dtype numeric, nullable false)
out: 1.2 V
